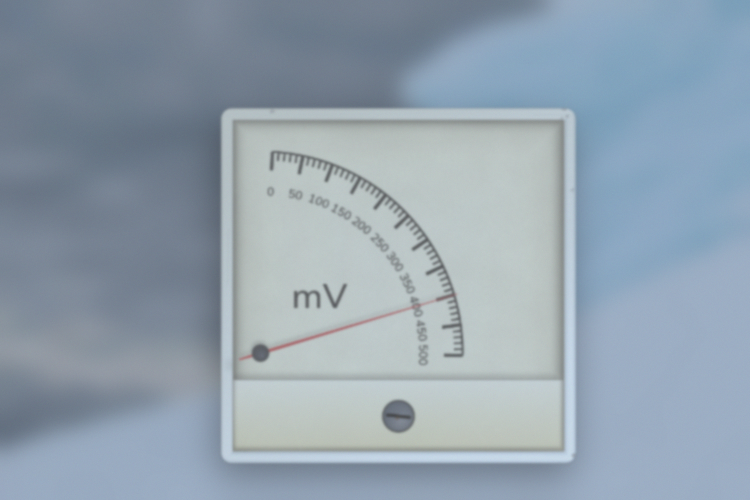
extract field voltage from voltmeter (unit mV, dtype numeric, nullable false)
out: 400 mV
